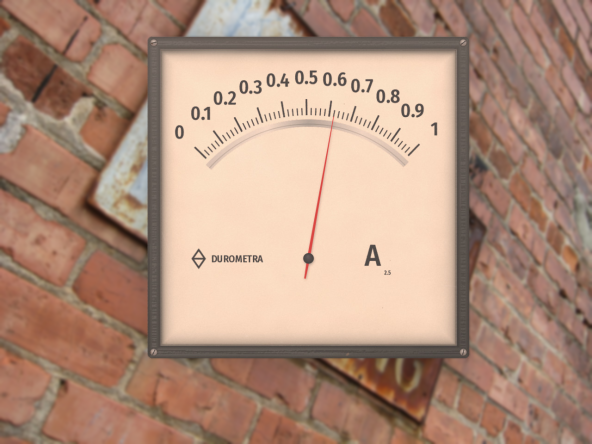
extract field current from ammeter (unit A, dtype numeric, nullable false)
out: 0.62 A
